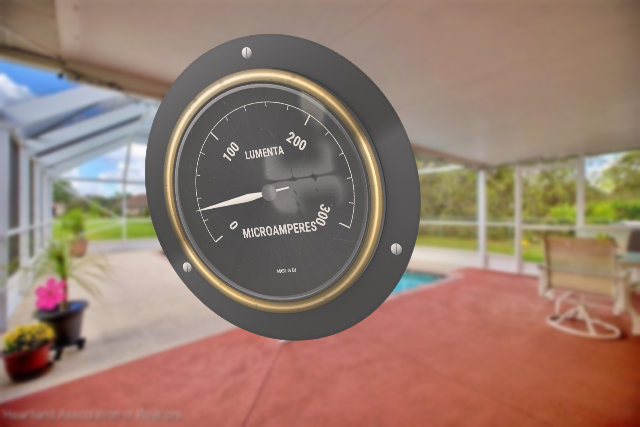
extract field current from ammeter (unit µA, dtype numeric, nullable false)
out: 30 µA
